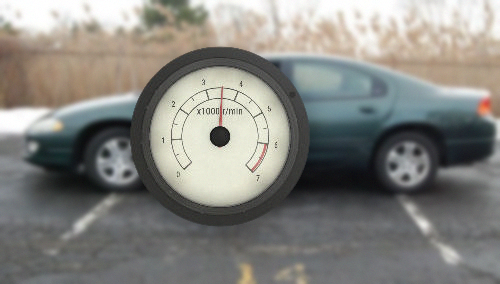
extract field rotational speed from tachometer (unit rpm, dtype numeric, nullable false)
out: 3500 rpm
